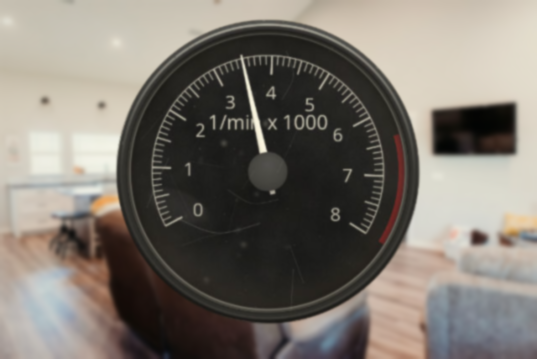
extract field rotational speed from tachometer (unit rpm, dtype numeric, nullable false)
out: 3500 rpm
